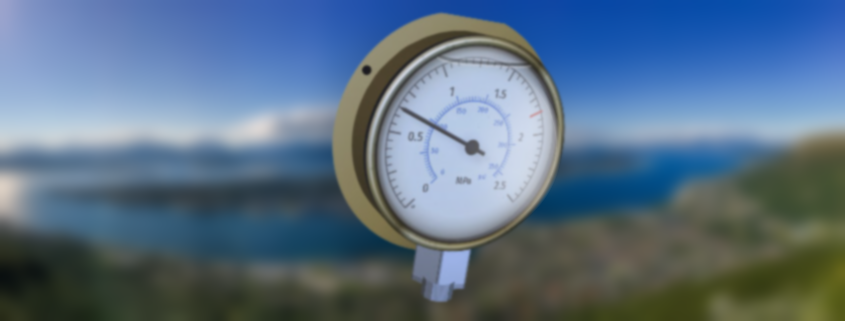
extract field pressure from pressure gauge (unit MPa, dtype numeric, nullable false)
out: 0.65 MPa
